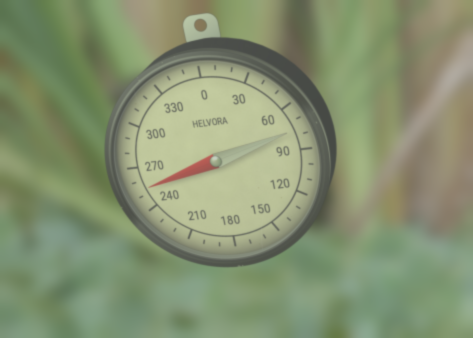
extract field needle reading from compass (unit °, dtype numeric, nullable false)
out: 255 °
